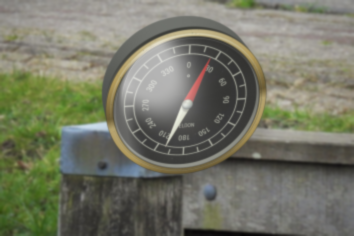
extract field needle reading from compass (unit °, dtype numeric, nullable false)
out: 22.5 °
